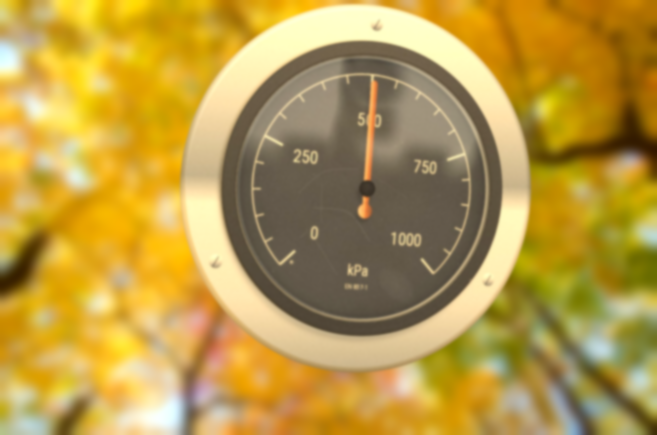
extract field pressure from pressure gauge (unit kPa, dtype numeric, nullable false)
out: 500 kPa
